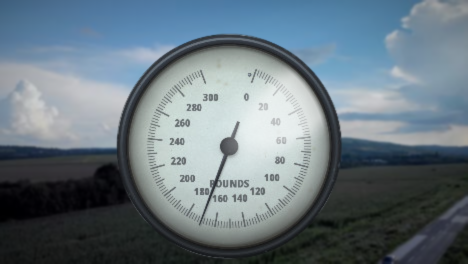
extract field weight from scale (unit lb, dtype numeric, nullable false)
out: 170 lb
